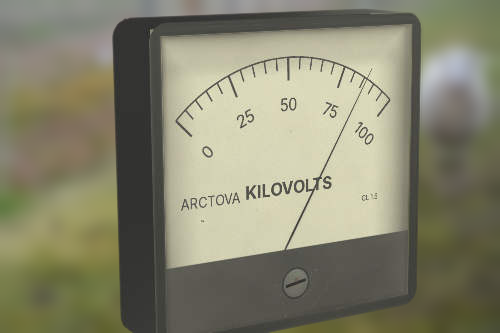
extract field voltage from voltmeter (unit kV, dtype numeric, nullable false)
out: 85 kV
